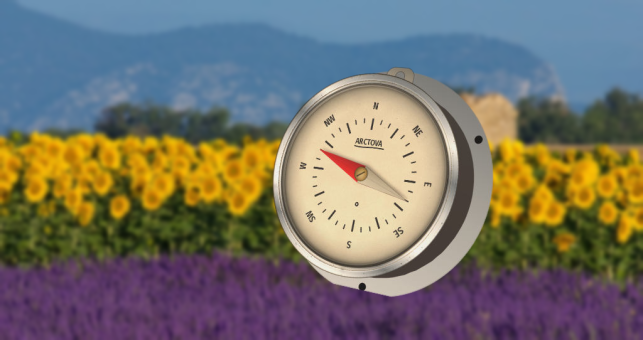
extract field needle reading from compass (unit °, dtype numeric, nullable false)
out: 290 °
